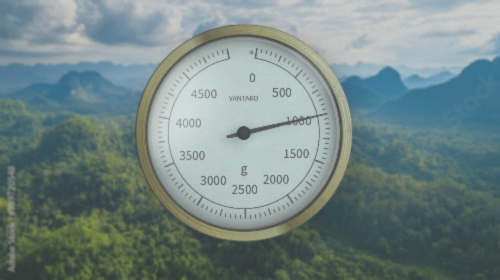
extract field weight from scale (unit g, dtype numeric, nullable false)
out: 1000 g
